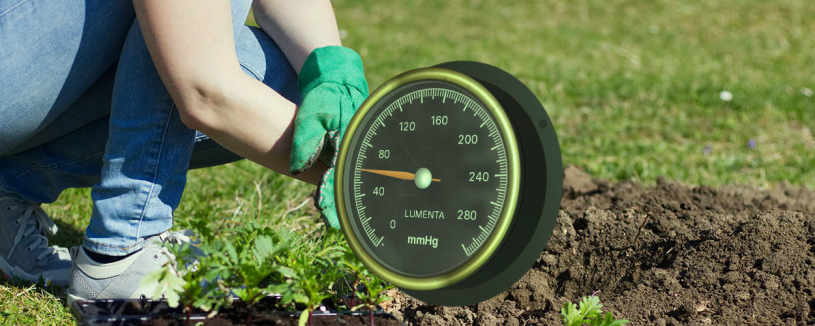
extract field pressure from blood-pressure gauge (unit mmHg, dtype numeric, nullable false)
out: 60 mmHg
